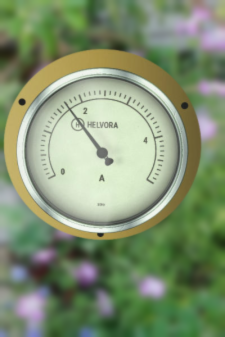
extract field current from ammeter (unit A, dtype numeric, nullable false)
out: 1.7 A
